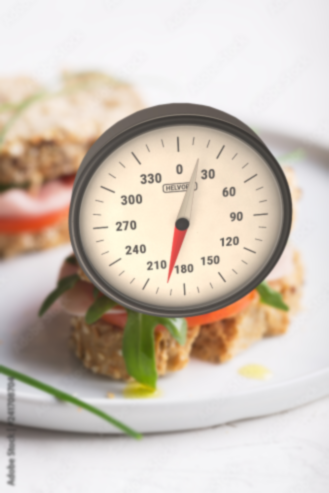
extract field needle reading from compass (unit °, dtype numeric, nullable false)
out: 195 °
